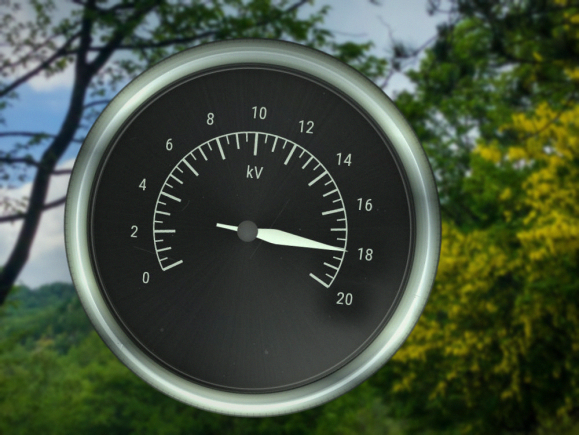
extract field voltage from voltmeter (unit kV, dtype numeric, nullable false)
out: 18 kV
